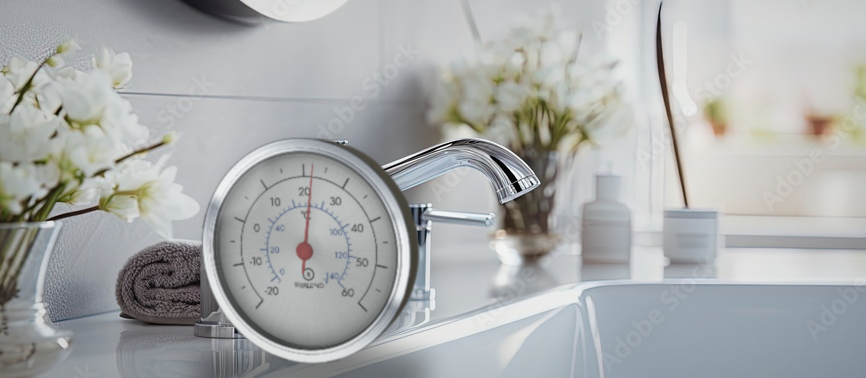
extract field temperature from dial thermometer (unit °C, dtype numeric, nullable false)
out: 22.5 °C
